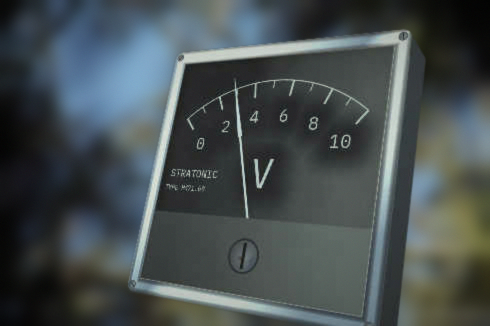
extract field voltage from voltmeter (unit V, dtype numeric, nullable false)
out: 3 V
